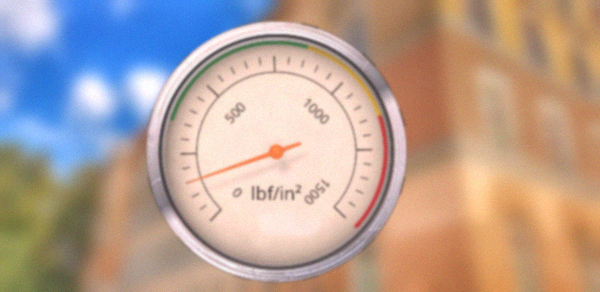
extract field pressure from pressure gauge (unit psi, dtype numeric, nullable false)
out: 150 psi
